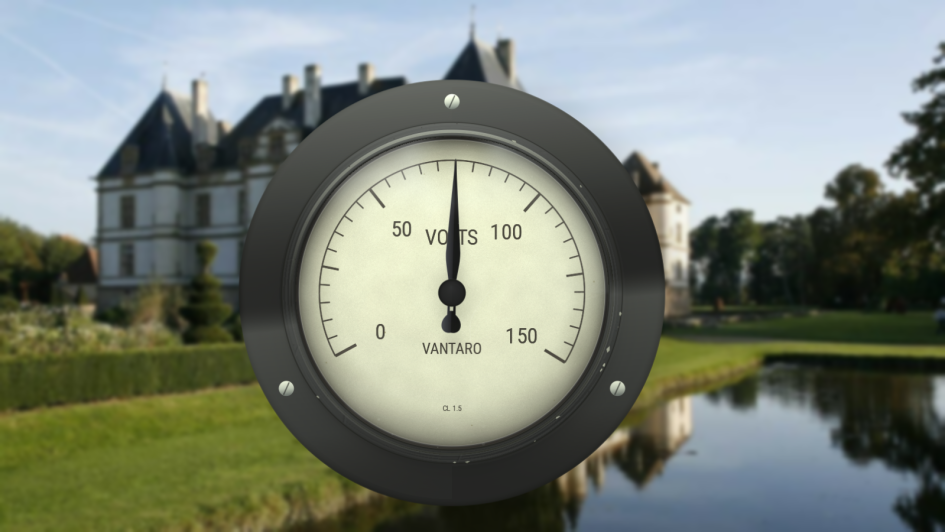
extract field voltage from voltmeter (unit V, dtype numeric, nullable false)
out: 75 V
